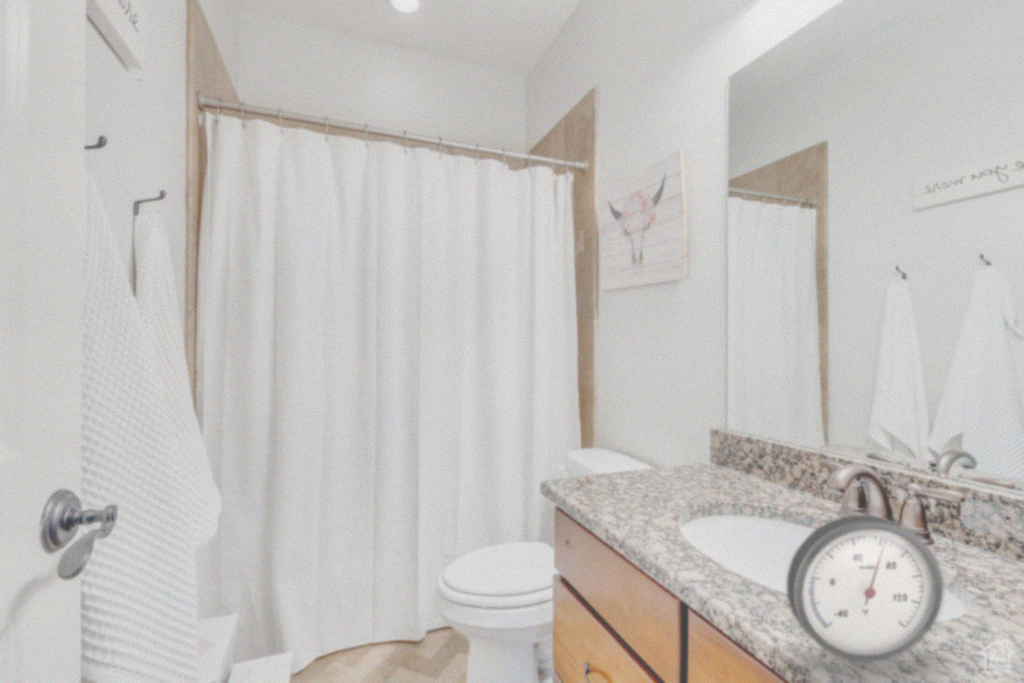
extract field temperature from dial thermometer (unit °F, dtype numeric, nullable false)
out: 60 °F
